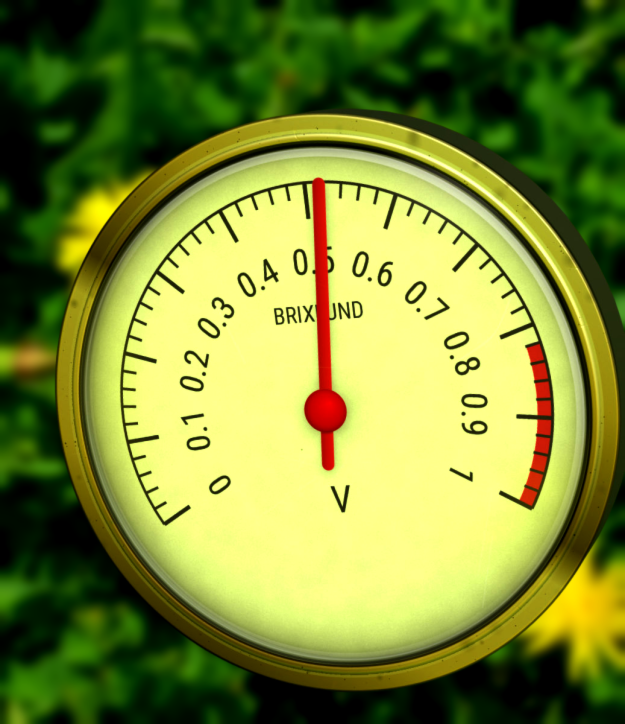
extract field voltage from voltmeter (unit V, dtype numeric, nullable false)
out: 0.52 V
